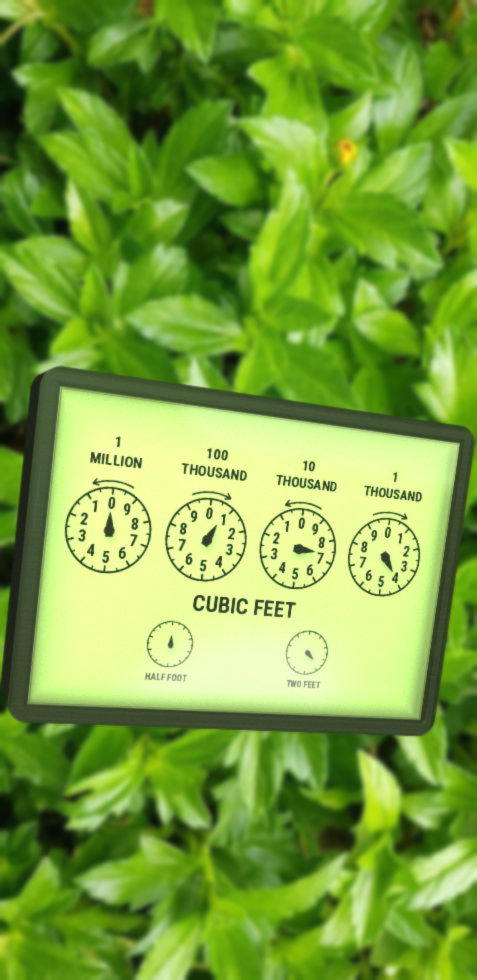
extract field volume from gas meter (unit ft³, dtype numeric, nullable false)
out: 7400 ft³
